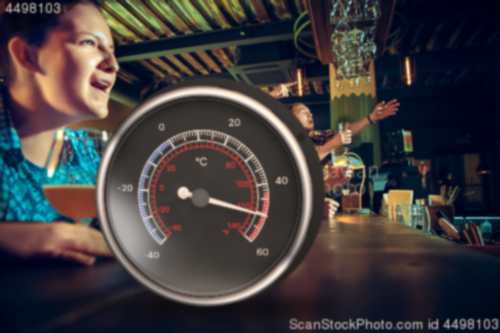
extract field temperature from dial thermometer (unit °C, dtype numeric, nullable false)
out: 50 °C
